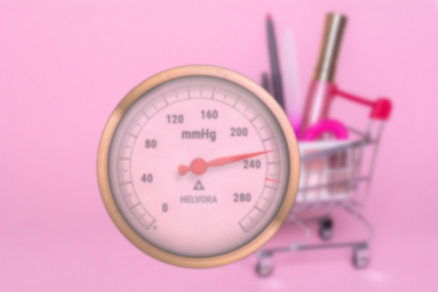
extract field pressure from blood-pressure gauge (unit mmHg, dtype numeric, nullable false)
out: 230 mmHg
